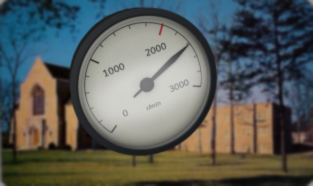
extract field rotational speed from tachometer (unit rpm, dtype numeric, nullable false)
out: 2400 rpm
